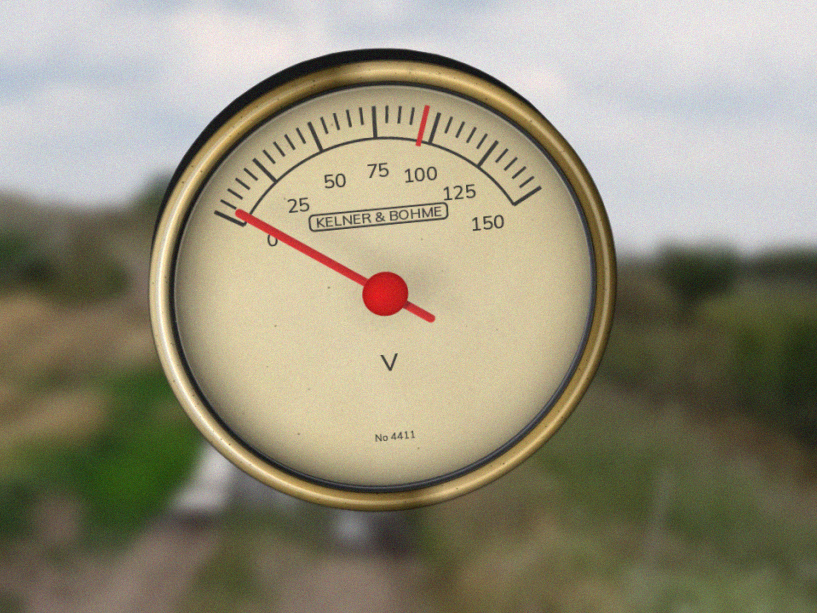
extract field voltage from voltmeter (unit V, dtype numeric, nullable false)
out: 5 V
